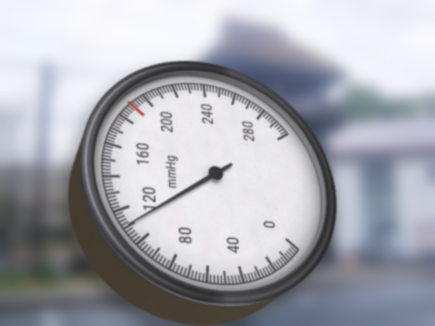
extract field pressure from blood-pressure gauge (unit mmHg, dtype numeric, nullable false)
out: 110 mmHg
